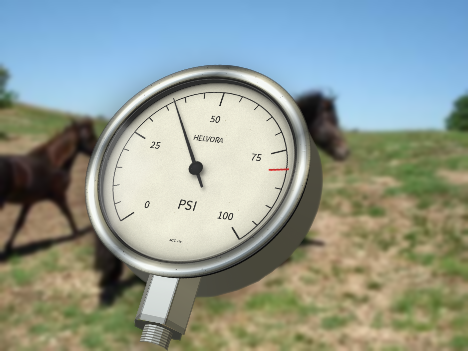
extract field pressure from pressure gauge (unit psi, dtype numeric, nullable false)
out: 37.5 psi
